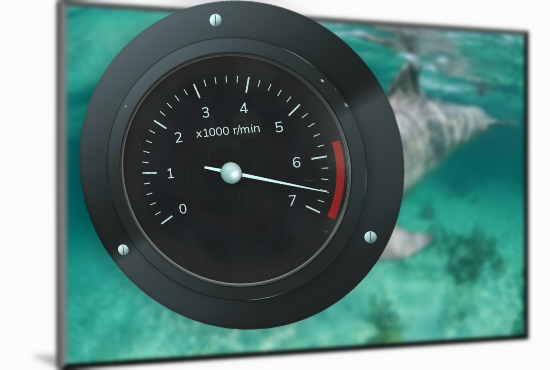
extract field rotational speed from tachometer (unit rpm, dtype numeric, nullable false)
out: 6600 rpm
